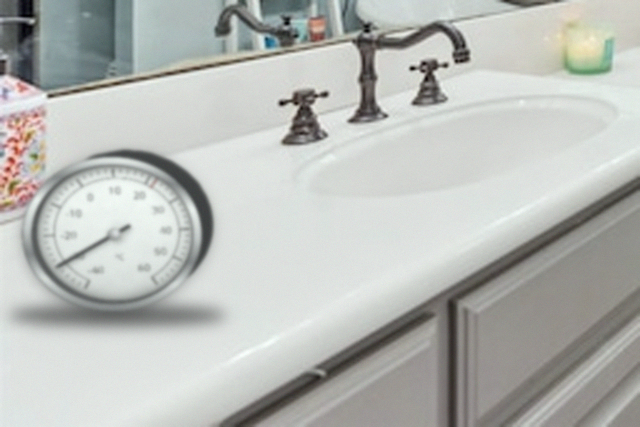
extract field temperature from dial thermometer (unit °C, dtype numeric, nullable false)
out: -30 °C
